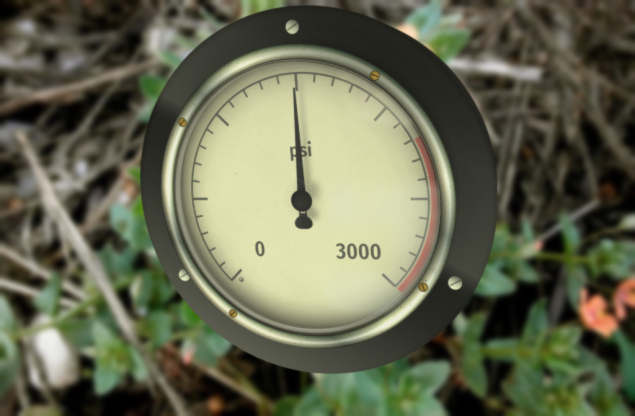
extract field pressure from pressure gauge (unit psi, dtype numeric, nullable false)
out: 1500 psi
